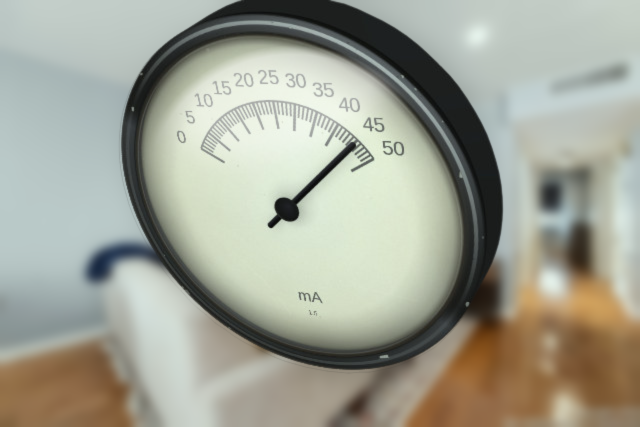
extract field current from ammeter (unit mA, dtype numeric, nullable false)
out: 45 mA
